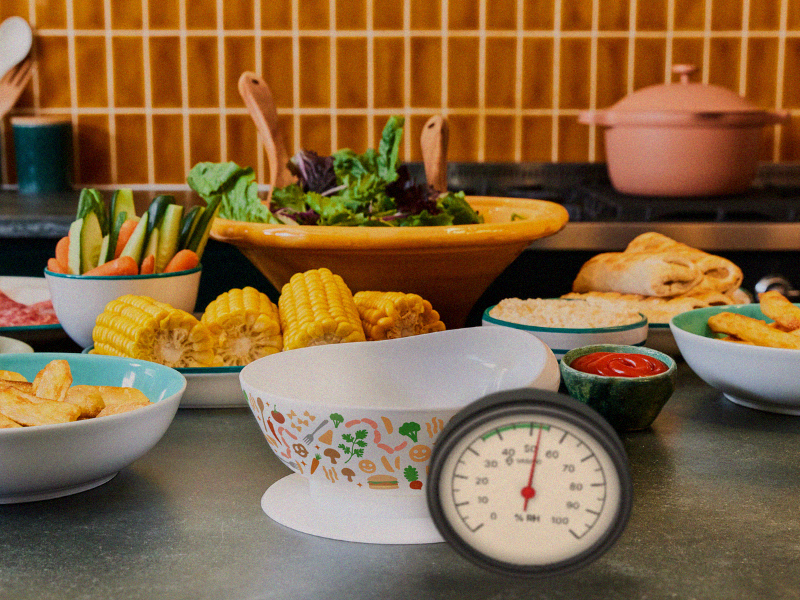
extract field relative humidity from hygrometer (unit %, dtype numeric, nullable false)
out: 52.5 %
